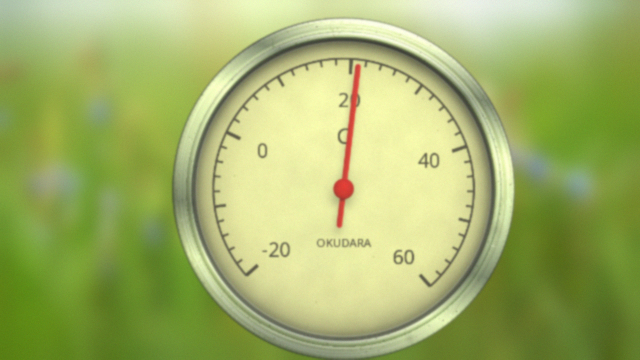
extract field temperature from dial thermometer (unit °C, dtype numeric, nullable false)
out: 21 °C
